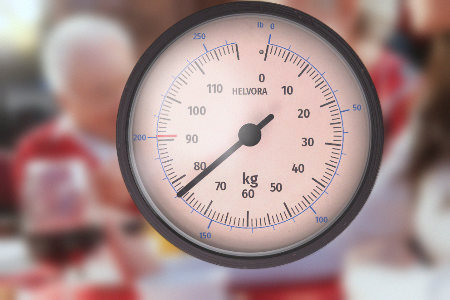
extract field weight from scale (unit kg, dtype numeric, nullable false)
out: 77 kg
